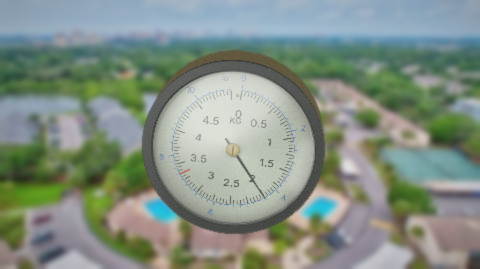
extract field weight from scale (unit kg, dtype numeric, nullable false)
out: 2 kg
